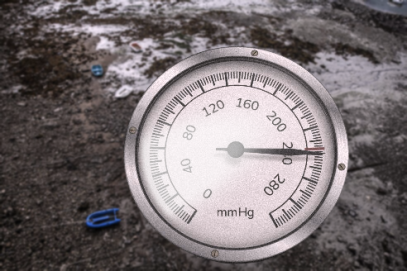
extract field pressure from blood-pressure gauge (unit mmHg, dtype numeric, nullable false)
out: 240 mmHg
